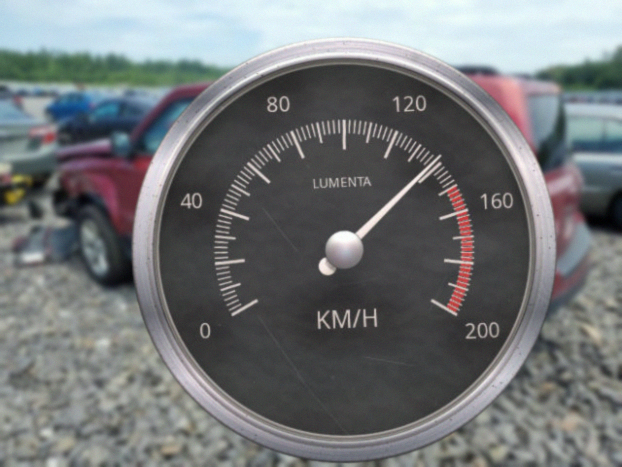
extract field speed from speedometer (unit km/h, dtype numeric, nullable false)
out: 138 km/h
